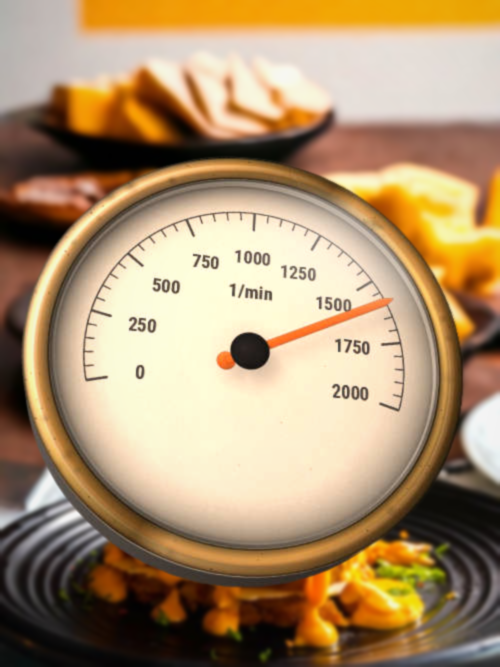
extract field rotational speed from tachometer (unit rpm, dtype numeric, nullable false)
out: 1600 rpm
